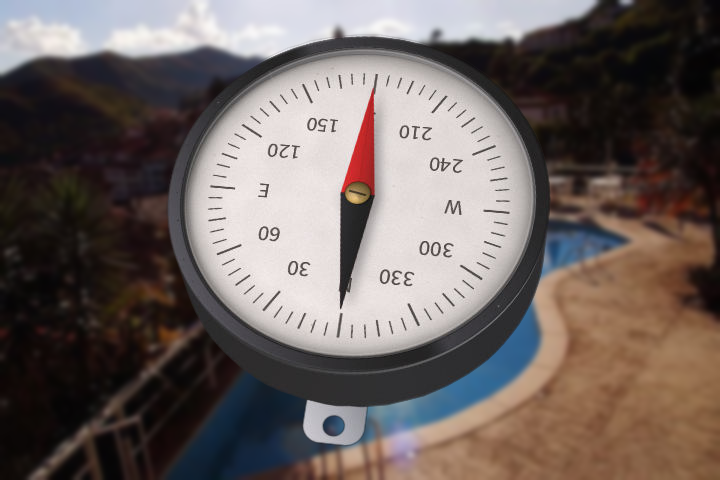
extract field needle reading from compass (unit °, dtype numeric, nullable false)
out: 180 °
